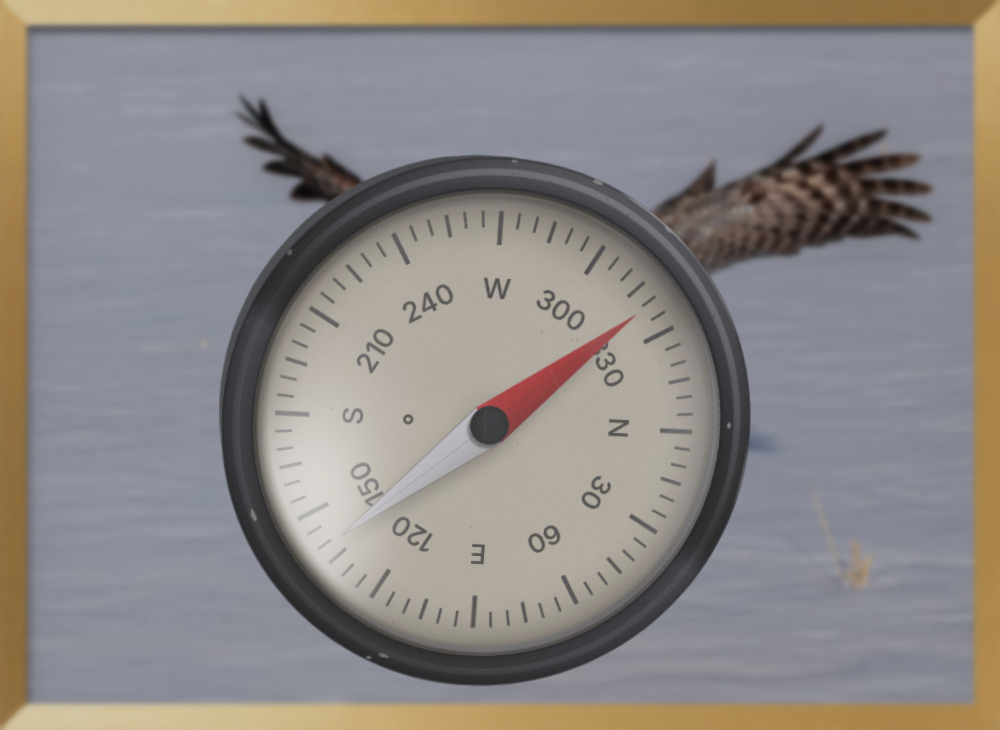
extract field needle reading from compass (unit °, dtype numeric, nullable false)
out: 320 °
